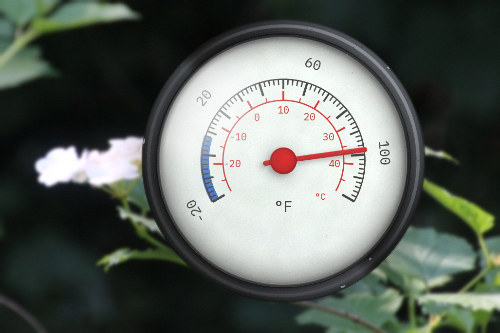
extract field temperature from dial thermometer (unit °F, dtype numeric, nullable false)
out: 98 °F
